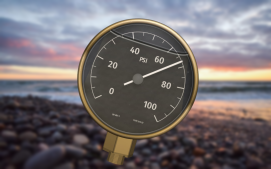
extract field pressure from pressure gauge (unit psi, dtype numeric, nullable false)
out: 67.5 psi
